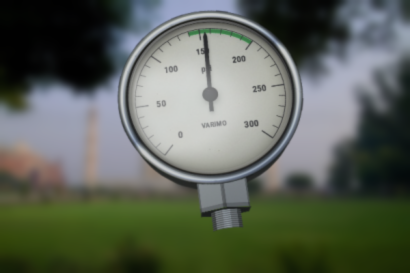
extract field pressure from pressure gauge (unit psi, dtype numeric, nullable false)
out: 155 psi
